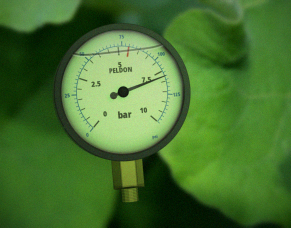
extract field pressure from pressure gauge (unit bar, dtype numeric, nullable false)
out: 7.75 bar
